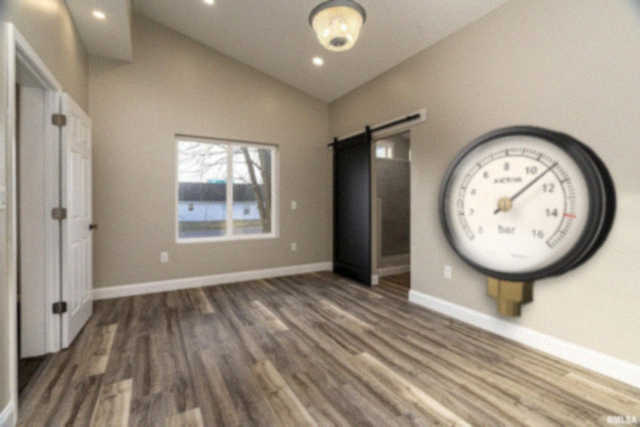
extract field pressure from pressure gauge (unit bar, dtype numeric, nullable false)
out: 11 bar
